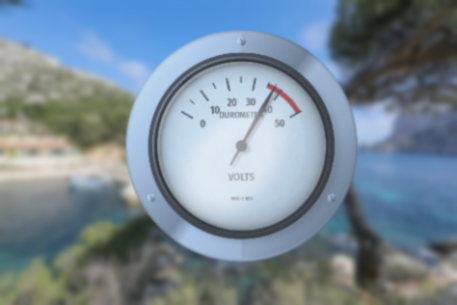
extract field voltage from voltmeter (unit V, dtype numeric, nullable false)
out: 37.5 V
